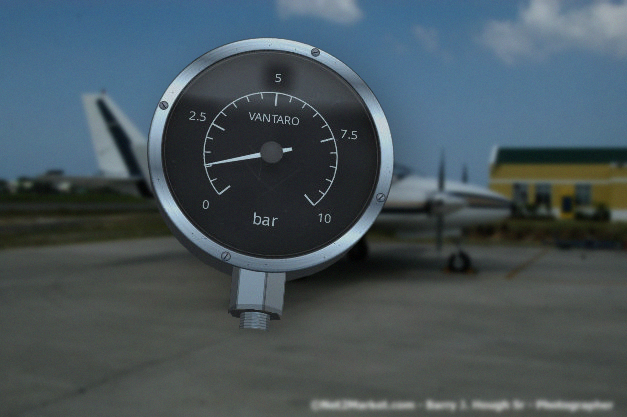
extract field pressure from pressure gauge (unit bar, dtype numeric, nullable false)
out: 1 bar
